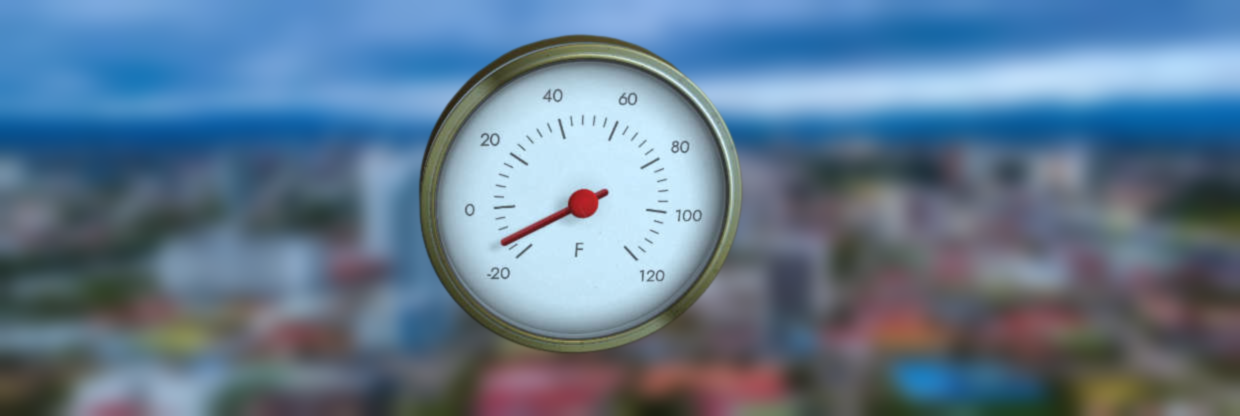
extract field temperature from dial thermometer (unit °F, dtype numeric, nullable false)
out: -12 °F
